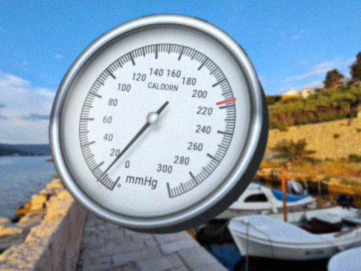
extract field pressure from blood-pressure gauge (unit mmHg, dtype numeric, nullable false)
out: 10 mmHg
